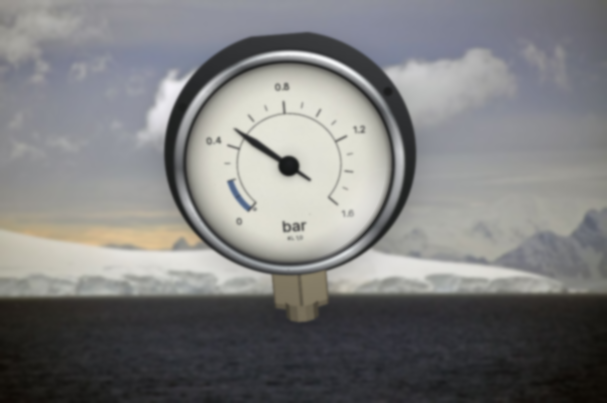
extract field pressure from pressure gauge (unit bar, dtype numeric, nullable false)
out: 0.5 bar
